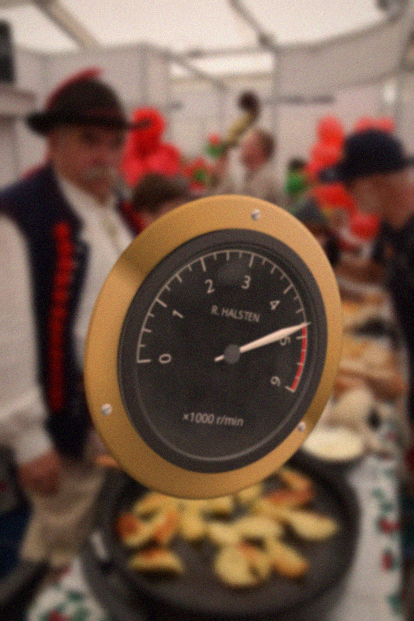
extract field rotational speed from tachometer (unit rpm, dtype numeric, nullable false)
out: 4750 rpm
